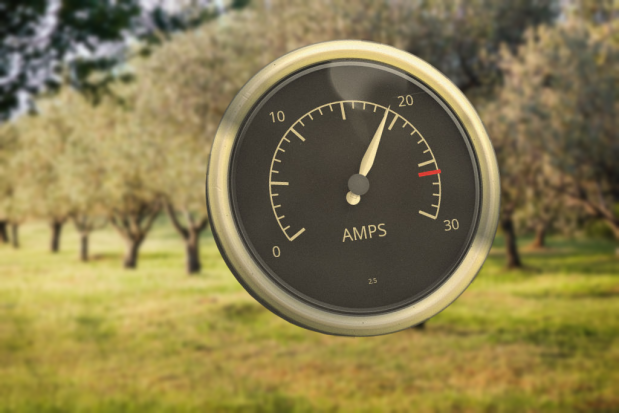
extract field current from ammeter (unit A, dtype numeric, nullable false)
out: 19 A
